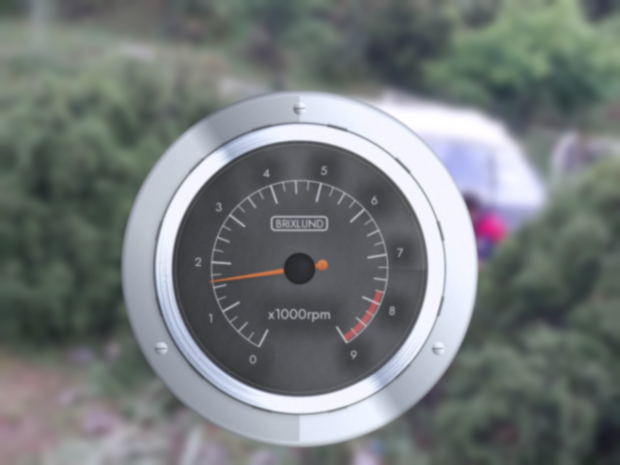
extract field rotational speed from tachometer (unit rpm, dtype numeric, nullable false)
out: 1625 rpm
